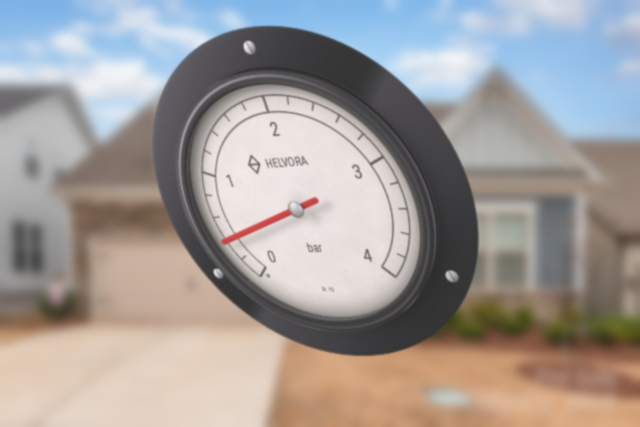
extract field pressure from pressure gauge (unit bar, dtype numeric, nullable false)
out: 0.4 bar
